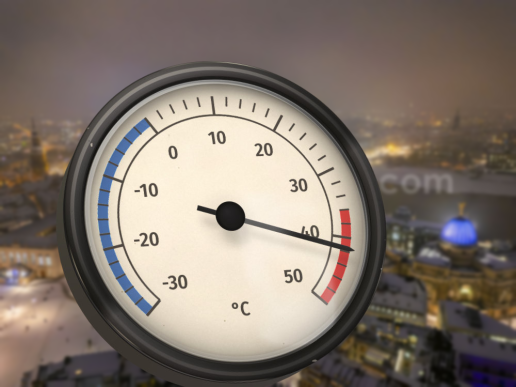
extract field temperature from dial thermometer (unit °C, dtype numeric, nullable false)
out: 42 °C
